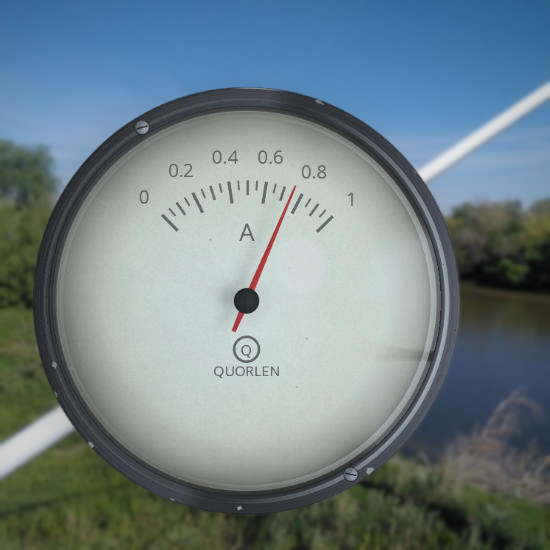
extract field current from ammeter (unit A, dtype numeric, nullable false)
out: 0.75 A
